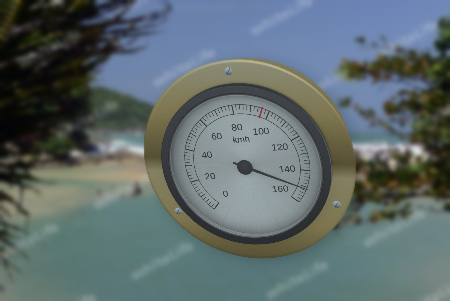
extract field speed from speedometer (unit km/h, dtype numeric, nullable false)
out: 150 km/h
